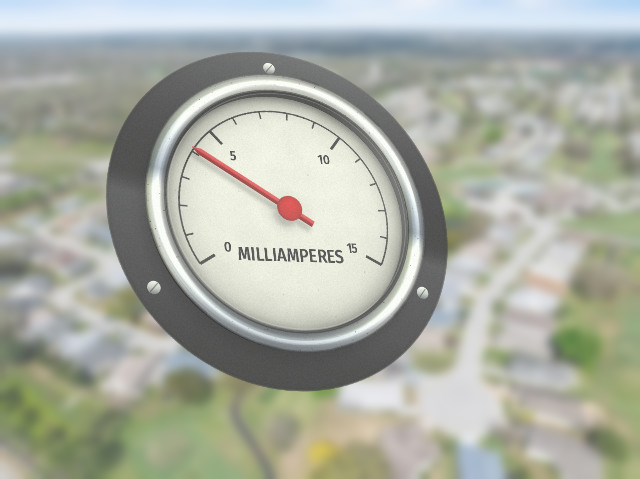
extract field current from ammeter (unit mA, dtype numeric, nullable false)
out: 4 mA
